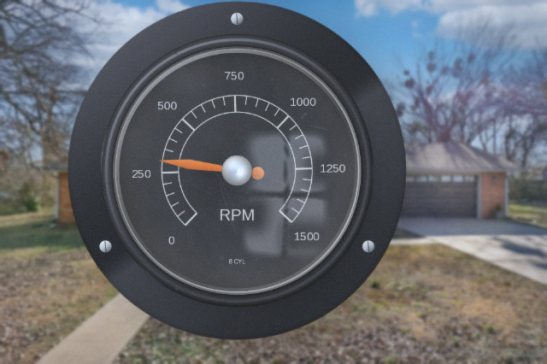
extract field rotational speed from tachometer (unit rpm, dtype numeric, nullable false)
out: 300 rpm
